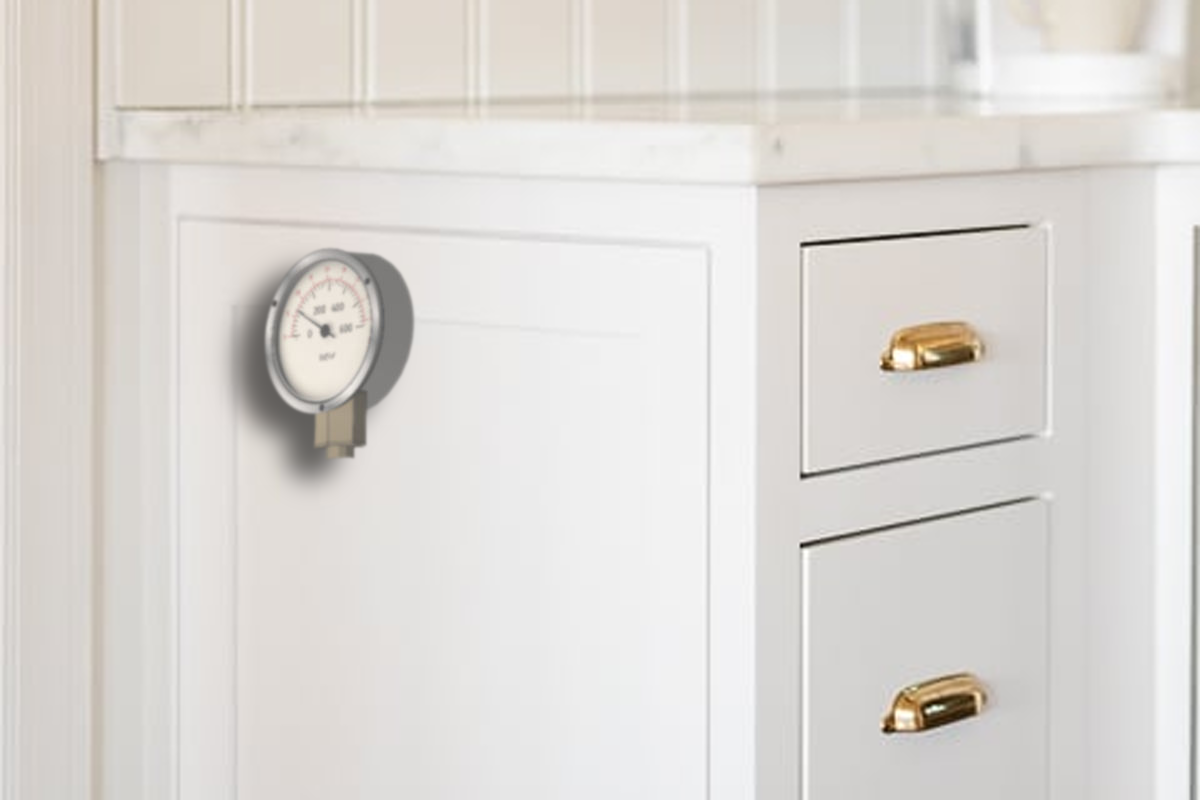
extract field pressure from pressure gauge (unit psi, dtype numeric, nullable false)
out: 100 psi
